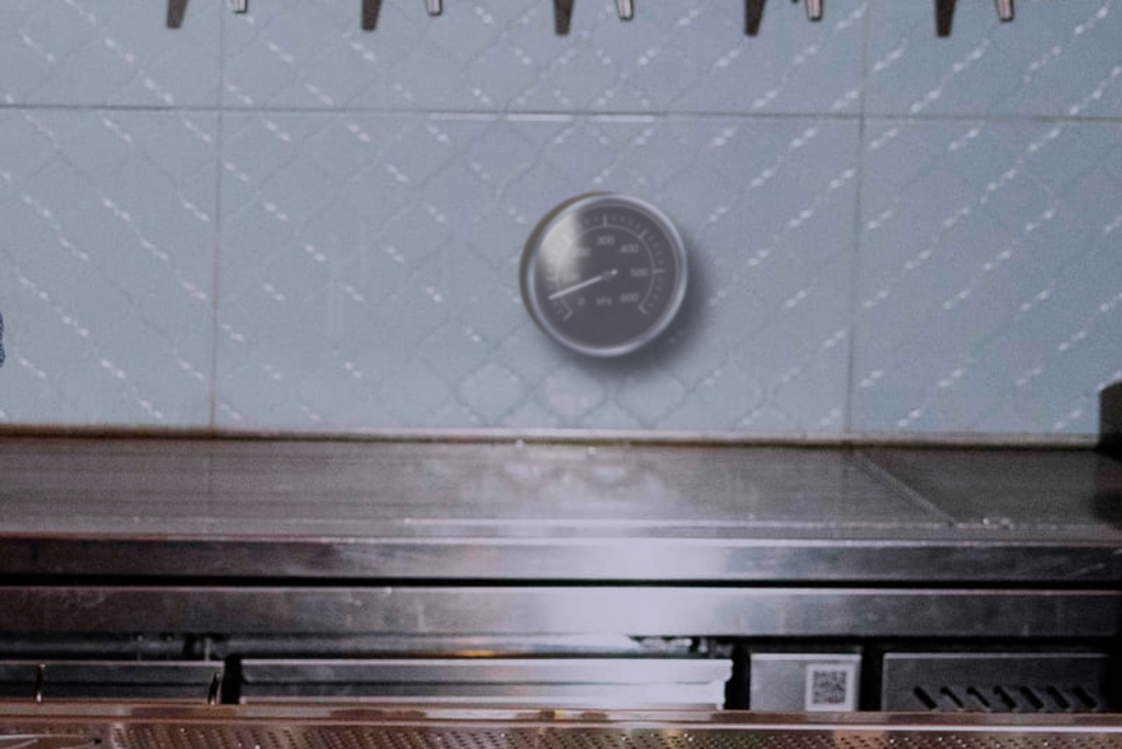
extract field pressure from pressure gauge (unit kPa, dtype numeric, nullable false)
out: 60 kPa
